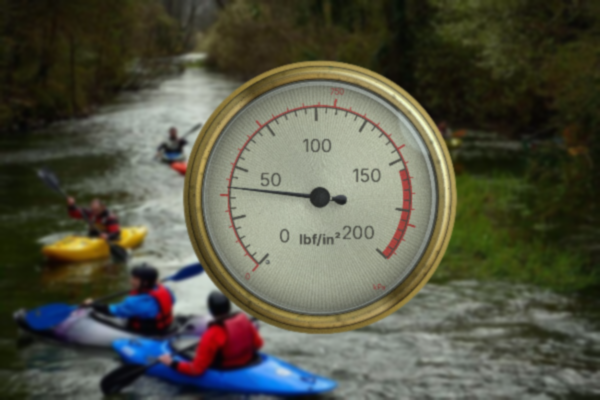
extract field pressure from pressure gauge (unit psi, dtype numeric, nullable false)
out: 40 psi
